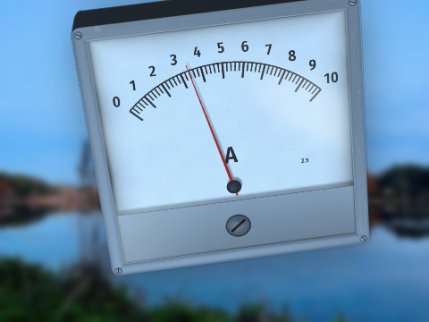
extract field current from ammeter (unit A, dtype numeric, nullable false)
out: 3.4 A
